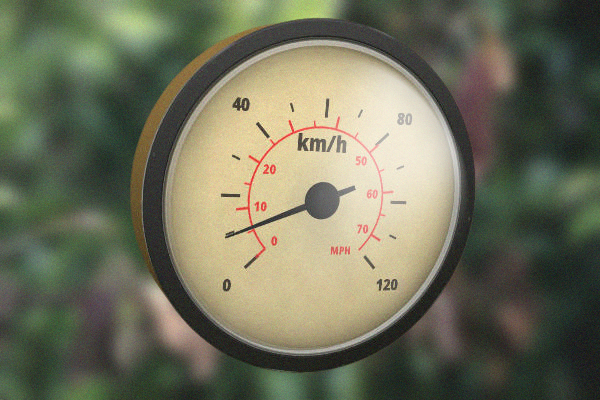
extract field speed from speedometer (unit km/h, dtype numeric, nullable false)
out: 10 km/h
